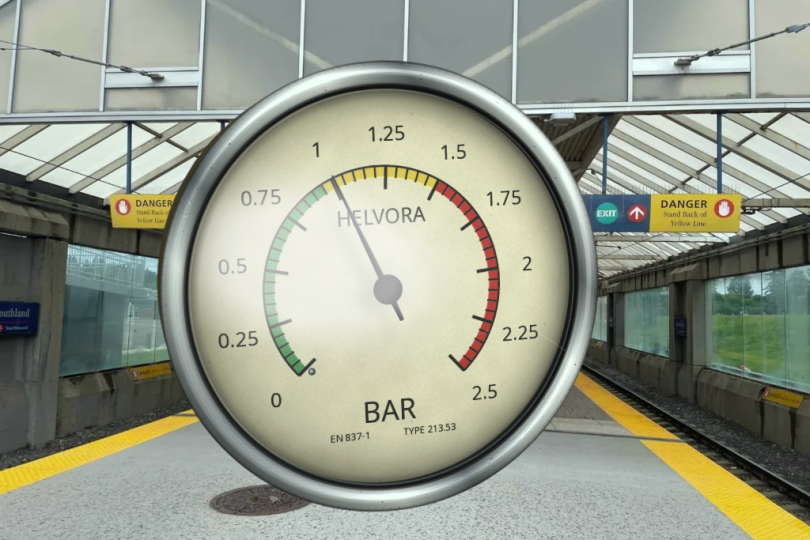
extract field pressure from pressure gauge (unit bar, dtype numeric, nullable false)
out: 1 bar
